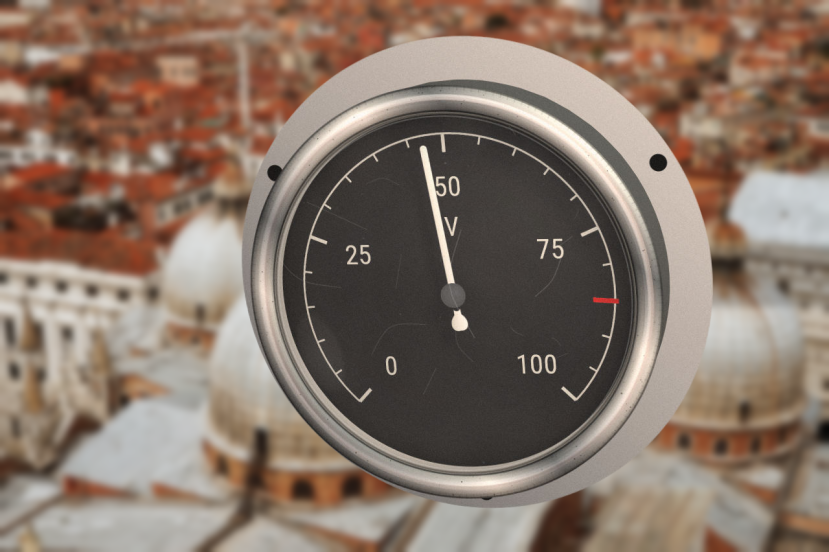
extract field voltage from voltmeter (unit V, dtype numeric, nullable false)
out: 47.5 V
